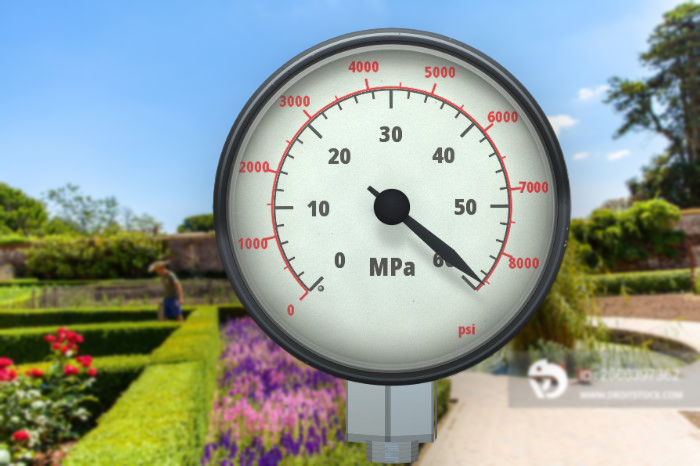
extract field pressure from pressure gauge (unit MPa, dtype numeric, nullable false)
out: 59 MPa
